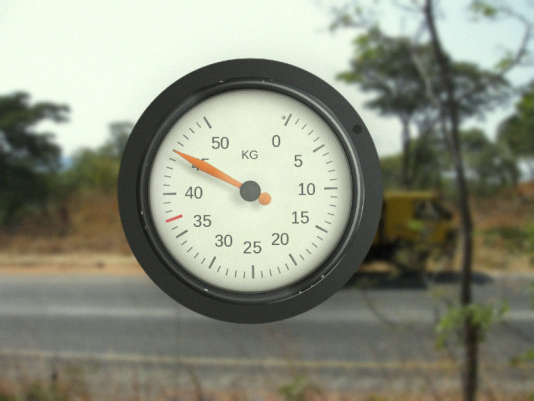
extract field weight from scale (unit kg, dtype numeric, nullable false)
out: 45 kg
